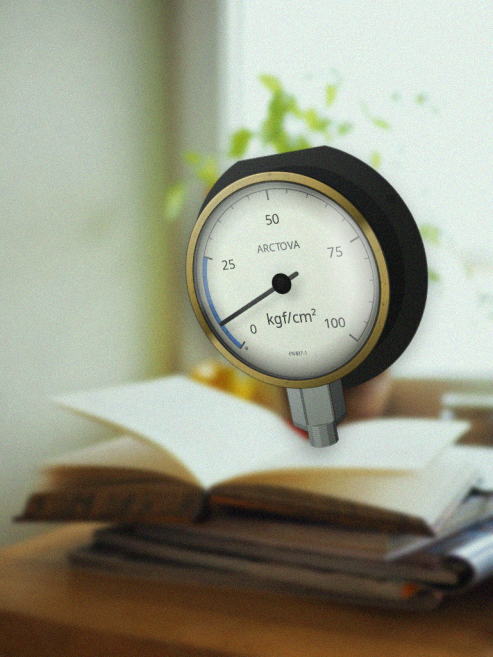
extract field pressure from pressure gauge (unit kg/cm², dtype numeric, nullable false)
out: 7.5 kg/cm²
